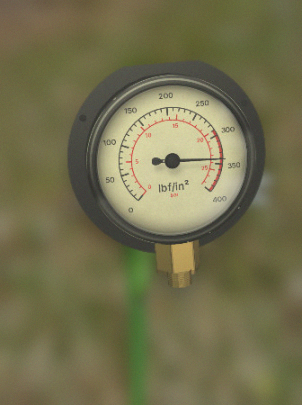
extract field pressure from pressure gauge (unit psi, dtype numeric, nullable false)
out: 340 psi
